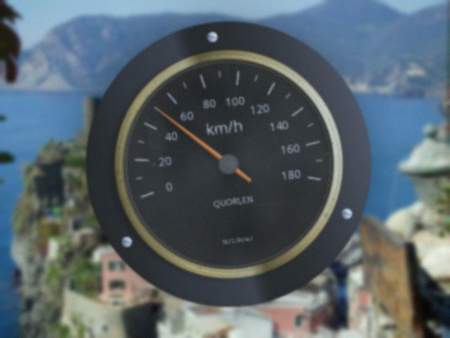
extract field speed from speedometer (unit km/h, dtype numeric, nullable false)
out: 50 km/h
